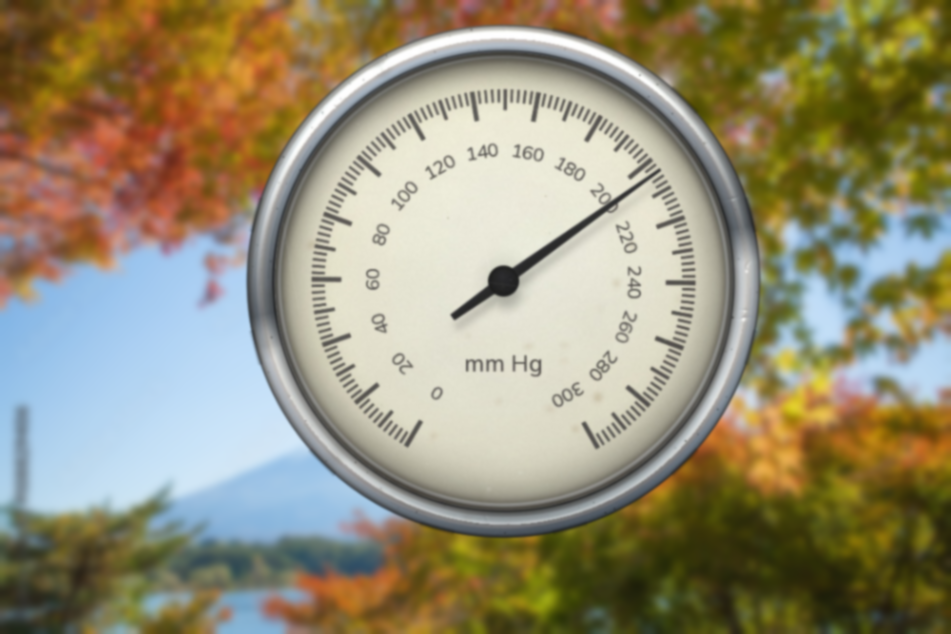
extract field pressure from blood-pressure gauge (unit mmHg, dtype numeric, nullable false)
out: 204 mmHg
